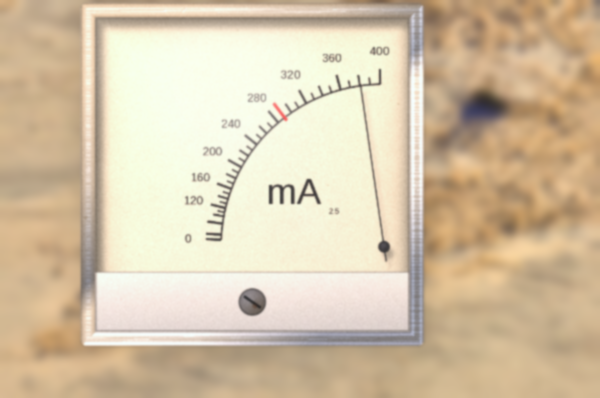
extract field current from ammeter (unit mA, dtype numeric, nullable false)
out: 380 mA
